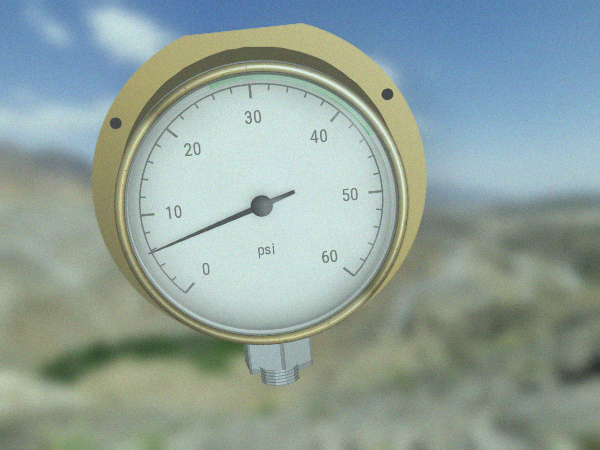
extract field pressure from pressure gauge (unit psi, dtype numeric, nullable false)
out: 6 psi
